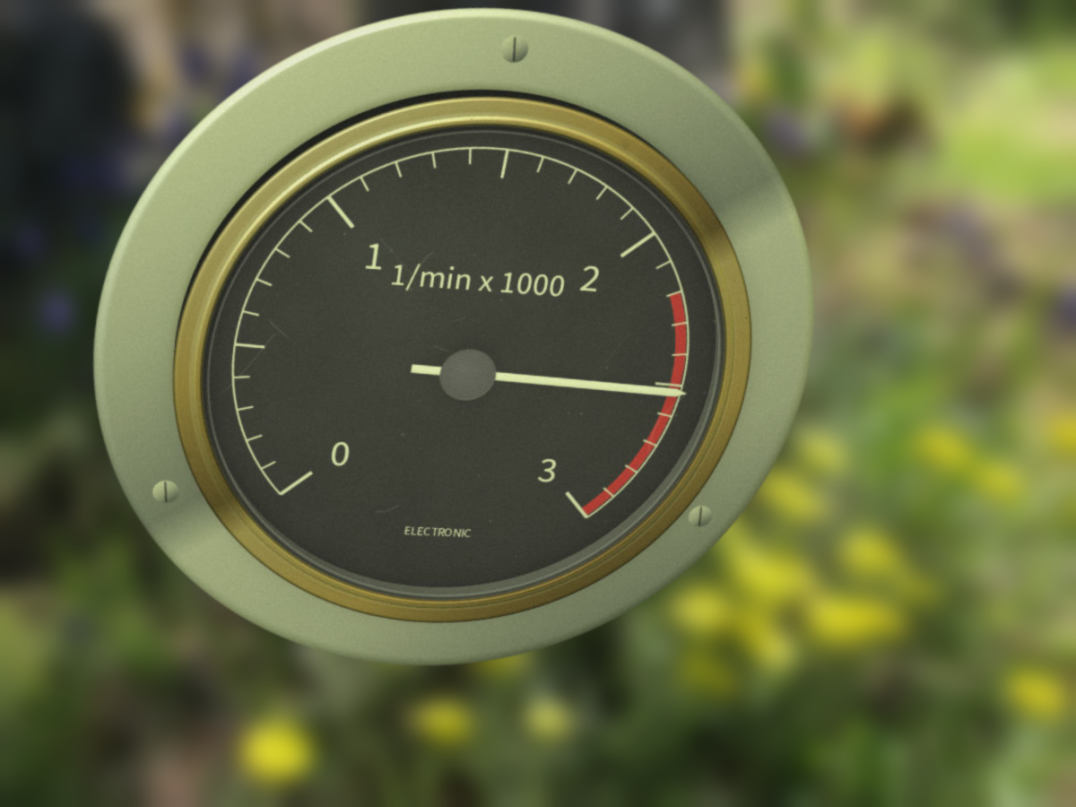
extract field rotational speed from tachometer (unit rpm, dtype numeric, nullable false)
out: 2500 rpm
